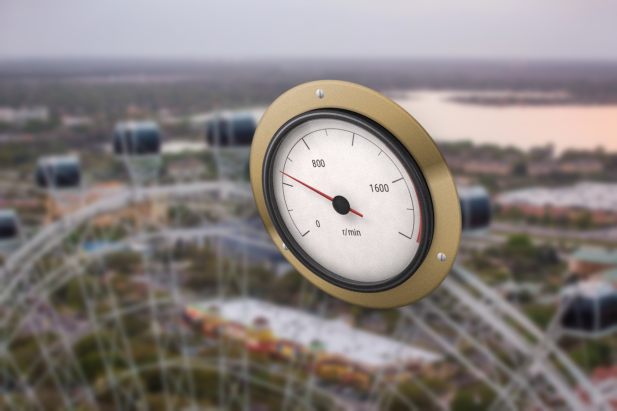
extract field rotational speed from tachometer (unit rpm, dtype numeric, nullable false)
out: 500 rpm
